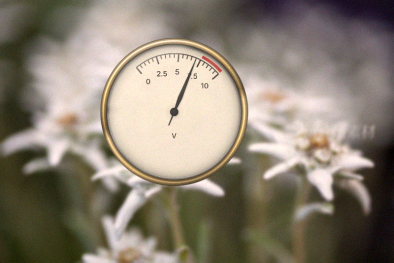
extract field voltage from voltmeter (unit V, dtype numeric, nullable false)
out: 7 V
